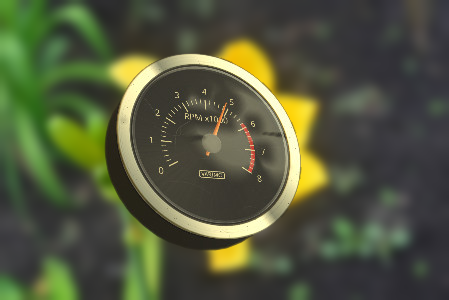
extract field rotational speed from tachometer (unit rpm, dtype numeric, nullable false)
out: 4800 rpm
